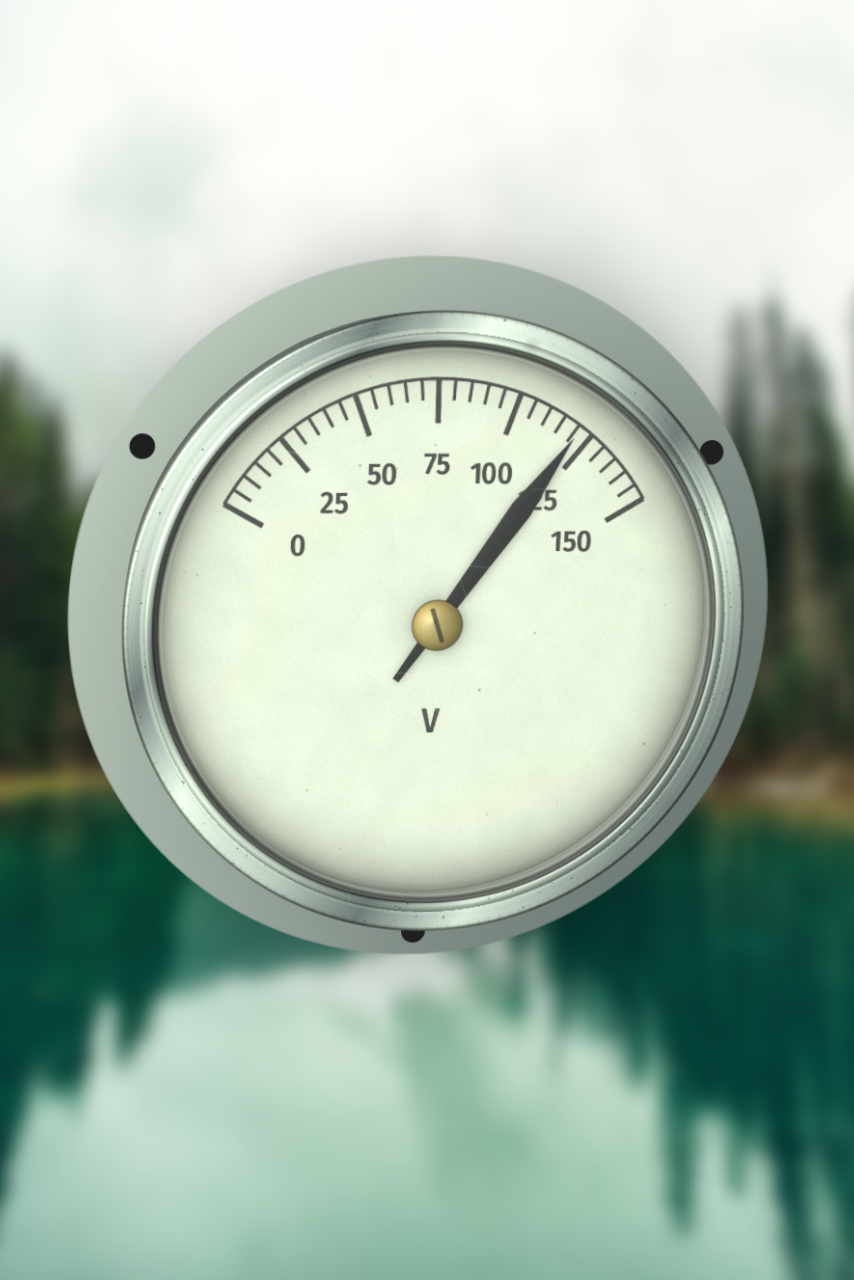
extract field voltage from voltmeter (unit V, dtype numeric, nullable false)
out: 120 V
